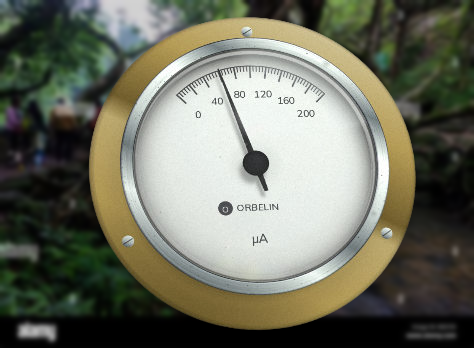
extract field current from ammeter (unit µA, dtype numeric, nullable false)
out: 60 µA
